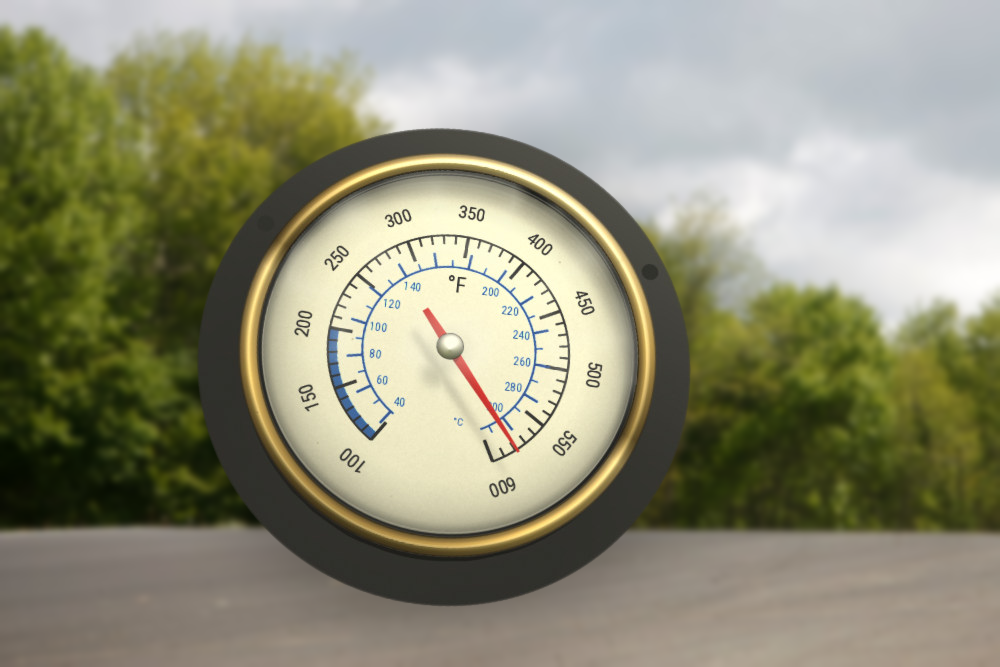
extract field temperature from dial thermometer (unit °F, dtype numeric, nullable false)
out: 580 °F
